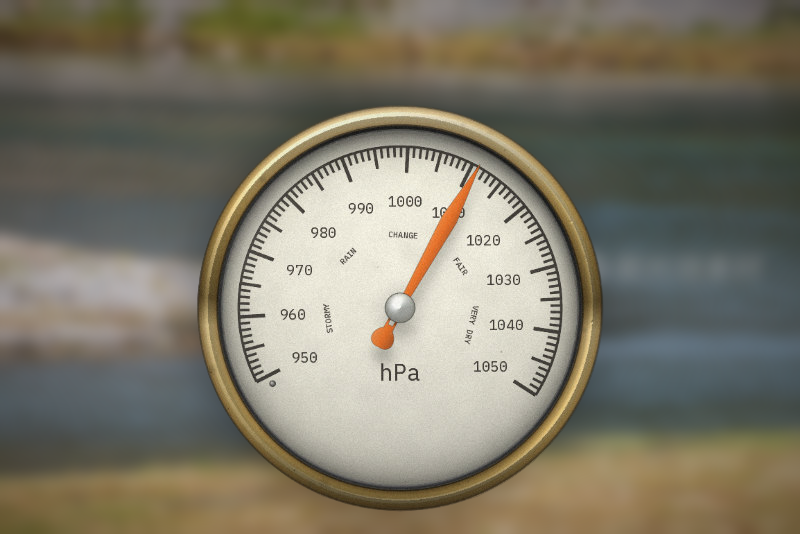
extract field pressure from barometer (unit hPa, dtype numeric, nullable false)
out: 1011 hPa
